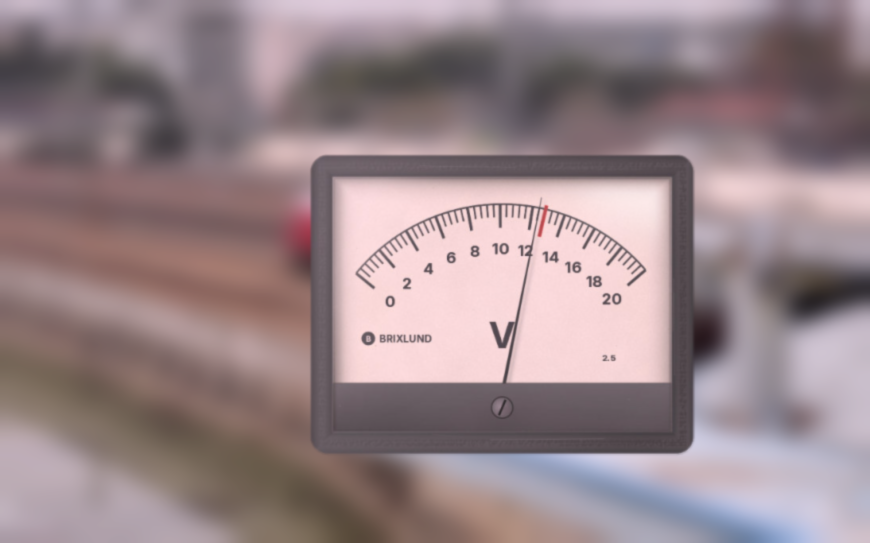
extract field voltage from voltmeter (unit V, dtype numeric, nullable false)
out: 12.4 V
